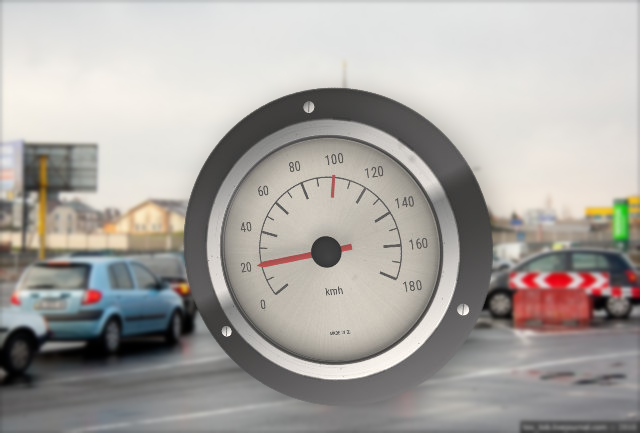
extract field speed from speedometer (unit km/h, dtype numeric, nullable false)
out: 20 km/h
